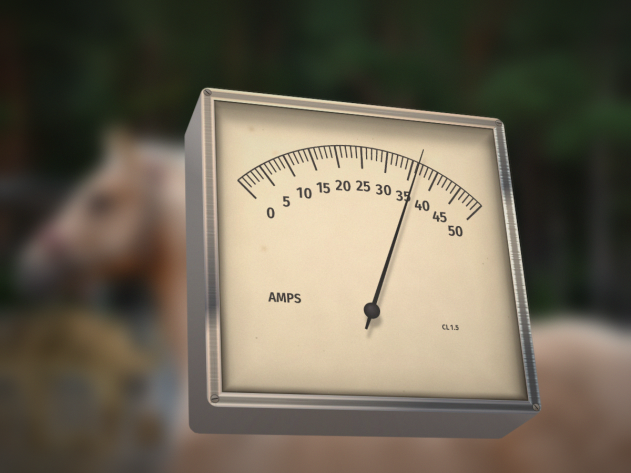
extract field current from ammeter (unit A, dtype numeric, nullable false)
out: 36 A
